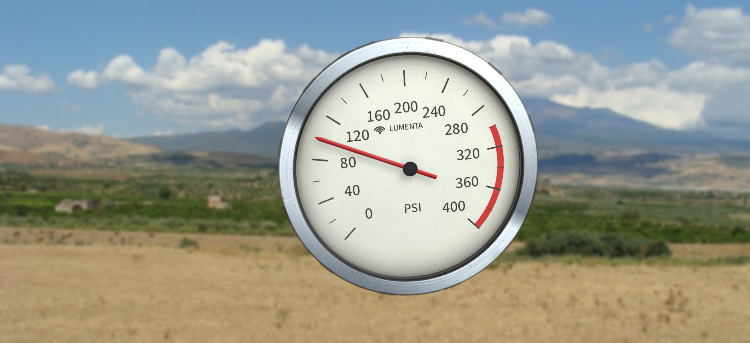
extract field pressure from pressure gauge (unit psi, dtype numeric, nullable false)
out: 100 psi
